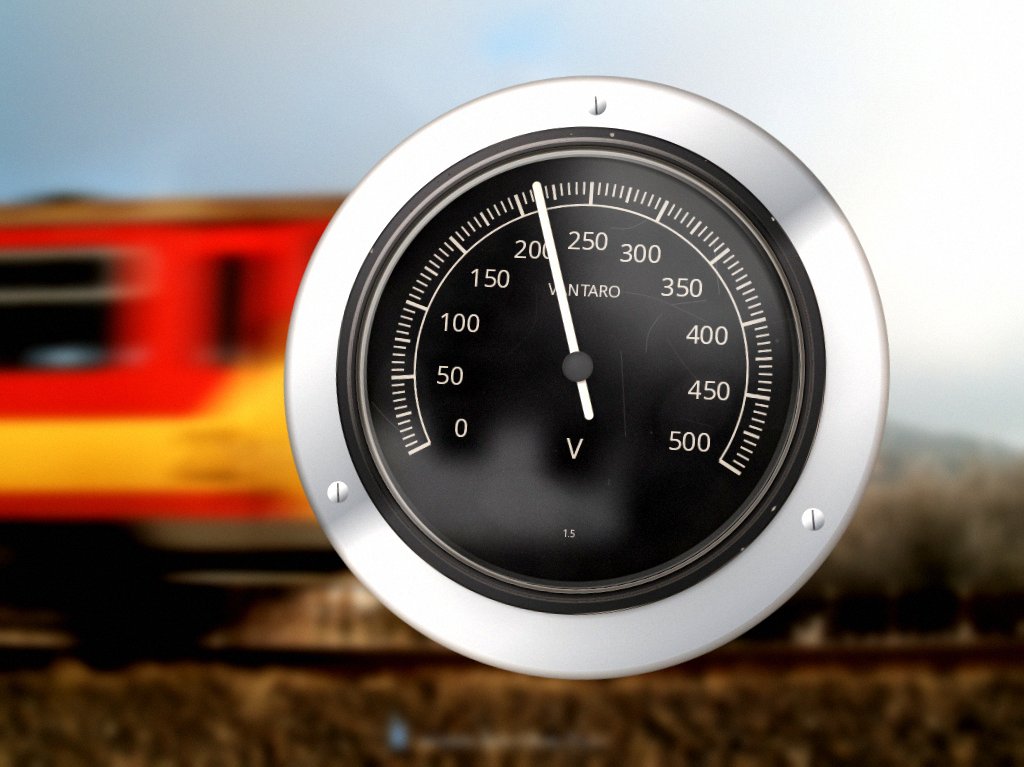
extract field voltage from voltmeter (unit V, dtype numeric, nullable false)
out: 215 V
